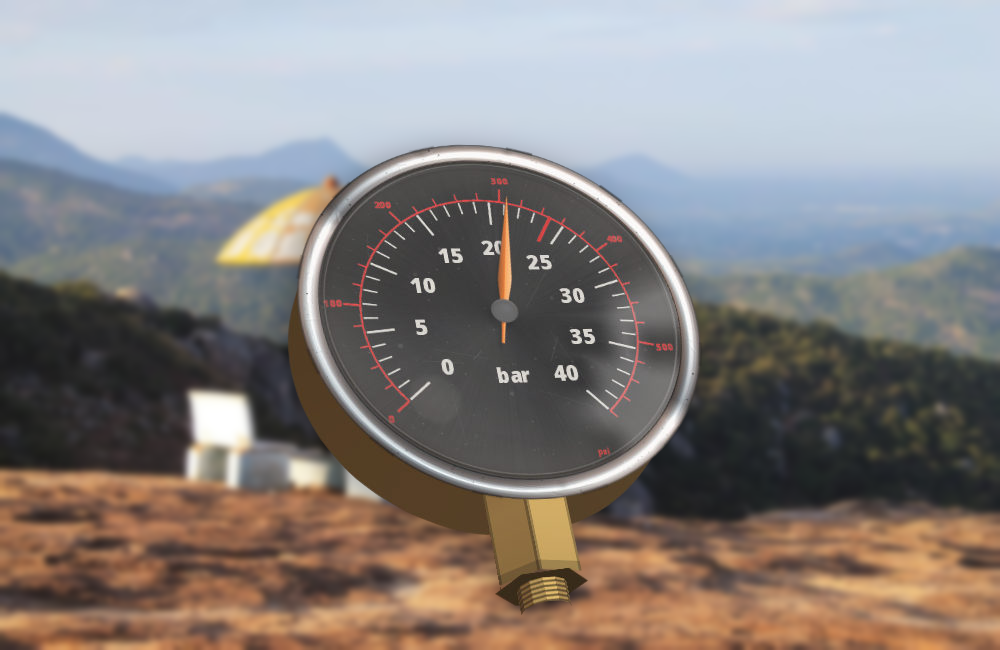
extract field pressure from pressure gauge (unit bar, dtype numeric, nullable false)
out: 21 bar
